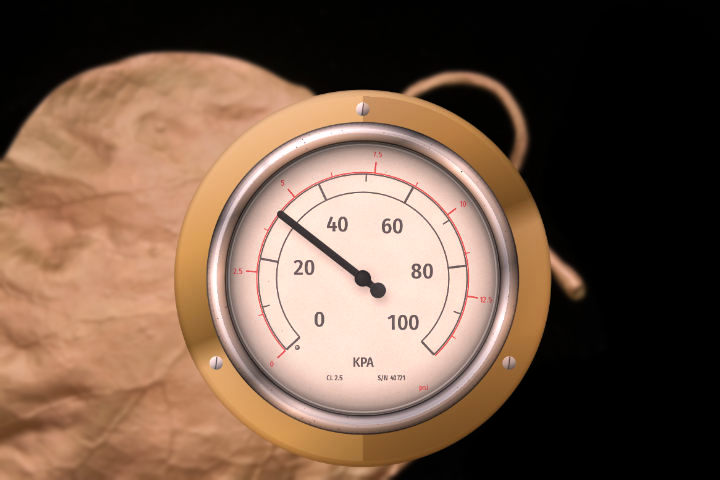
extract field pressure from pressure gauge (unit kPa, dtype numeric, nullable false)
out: 30 kPa
